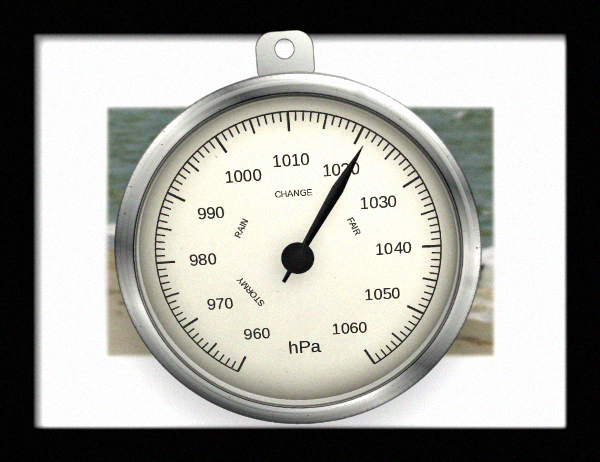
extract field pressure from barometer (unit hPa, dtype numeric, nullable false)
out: 1021 hPa
